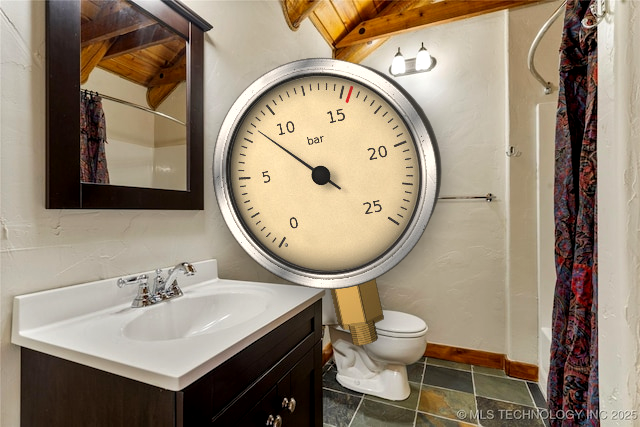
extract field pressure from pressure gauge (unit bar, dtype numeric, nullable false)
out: 8.5 bar
